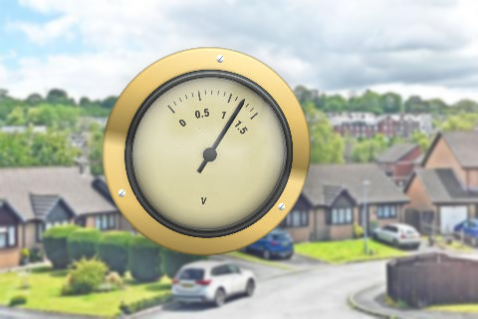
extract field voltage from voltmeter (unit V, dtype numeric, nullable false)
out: 1.2 V
